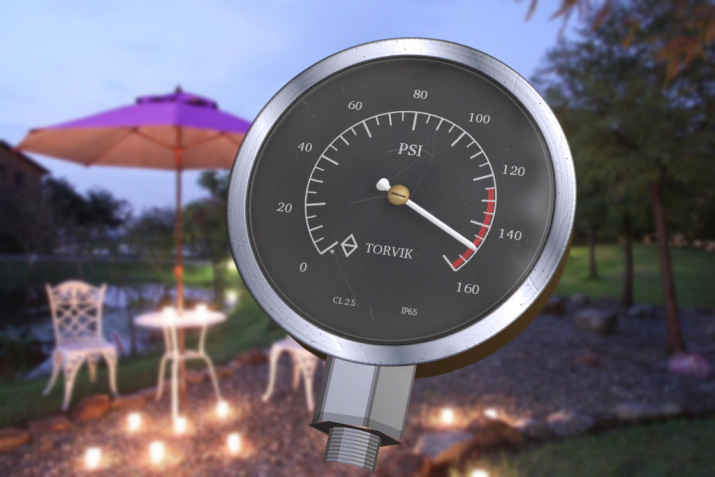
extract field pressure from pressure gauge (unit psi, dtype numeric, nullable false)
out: 150 psi
